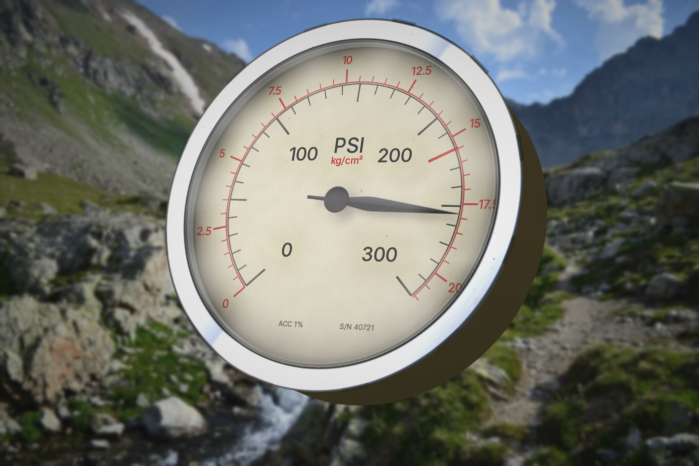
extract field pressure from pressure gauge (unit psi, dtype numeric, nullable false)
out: 255 psi
